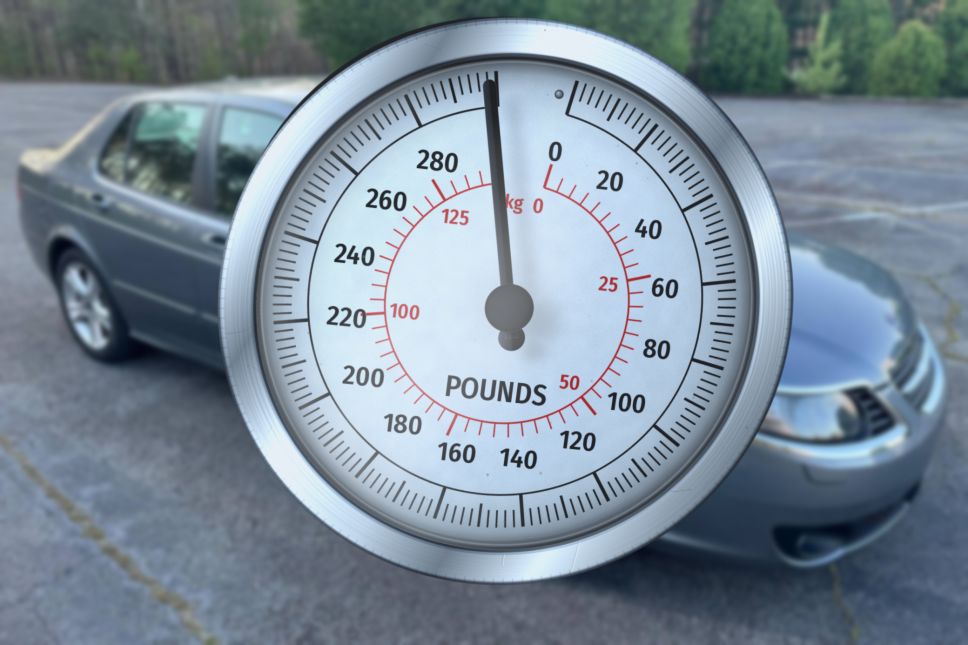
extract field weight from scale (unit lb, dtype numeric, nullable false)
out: 298 lb
